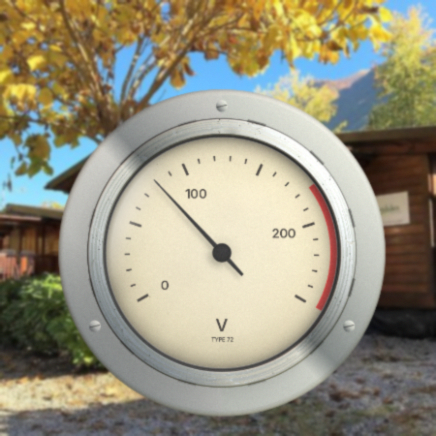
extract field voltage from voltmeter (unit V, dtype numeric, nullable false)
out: 80 V
